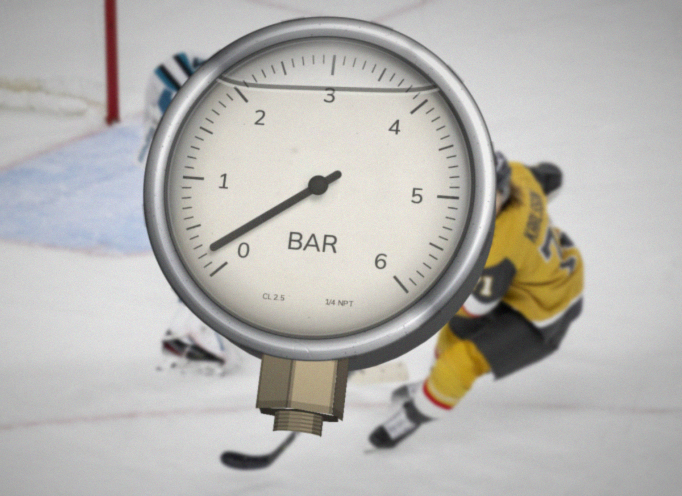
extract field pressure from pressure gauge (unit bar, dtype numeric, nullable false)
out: 0.2 bar
